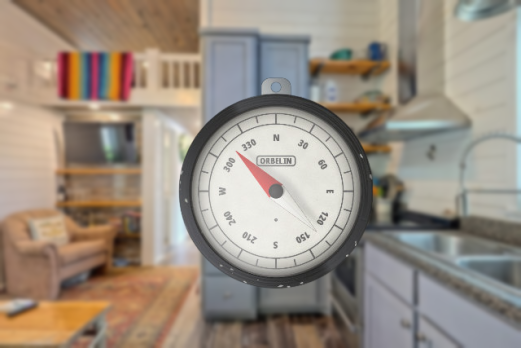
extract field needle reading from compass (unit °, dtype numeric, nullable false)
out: 315 °
